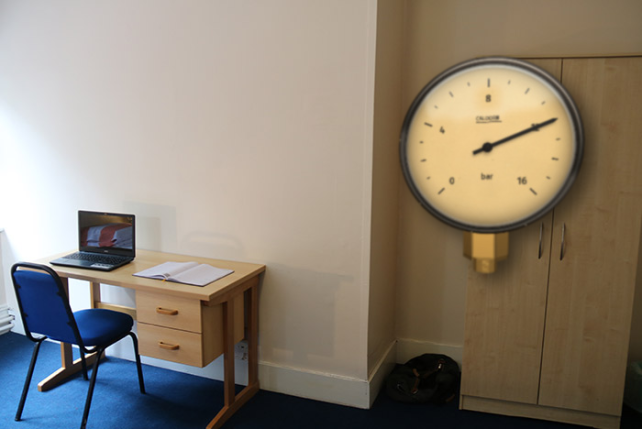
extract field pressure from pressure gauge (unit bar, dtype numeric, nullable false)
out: 12 bar
